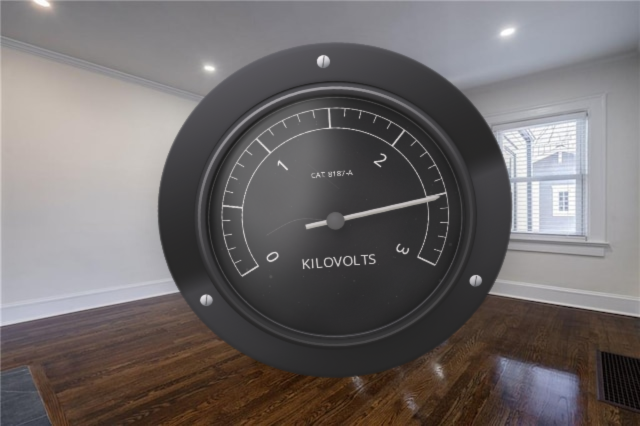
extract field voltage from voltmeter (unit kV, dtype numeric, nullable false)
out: 2.5 kV
